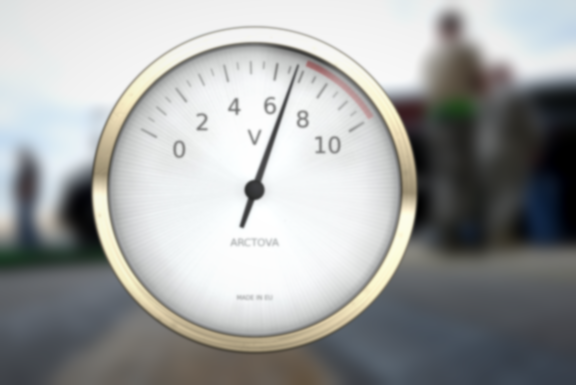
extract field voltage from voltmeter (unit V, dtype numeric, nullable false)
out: 6.75 V
